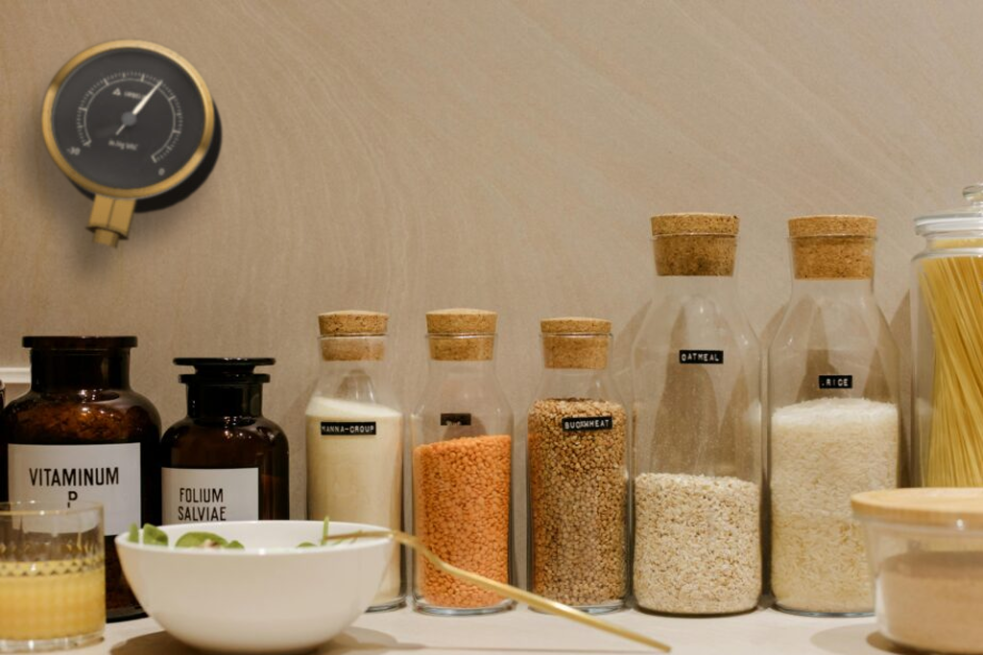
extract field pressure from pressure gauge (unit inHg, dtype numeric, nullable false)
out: -12.5 inHg
